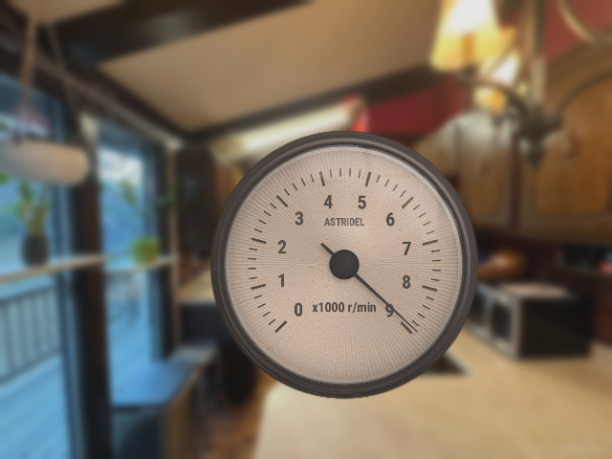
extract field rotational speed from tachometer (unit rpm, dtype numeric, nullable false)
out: 8900 rpm
